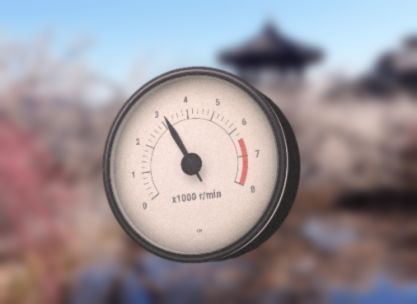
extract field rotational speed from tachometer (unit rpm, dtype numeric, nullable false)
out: 3200 rpm
